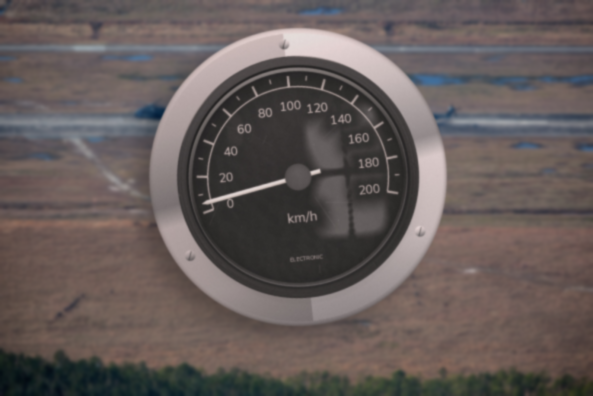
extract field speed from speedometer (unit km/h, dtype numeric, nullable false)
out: 5 km/h
